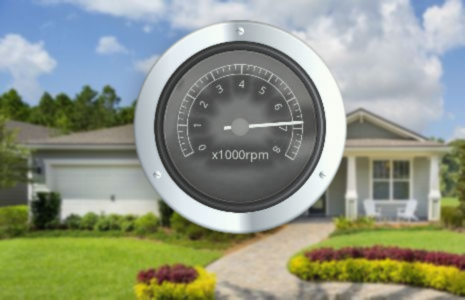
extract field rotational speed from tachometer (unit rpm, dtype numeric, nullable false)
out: 6800 rpm
